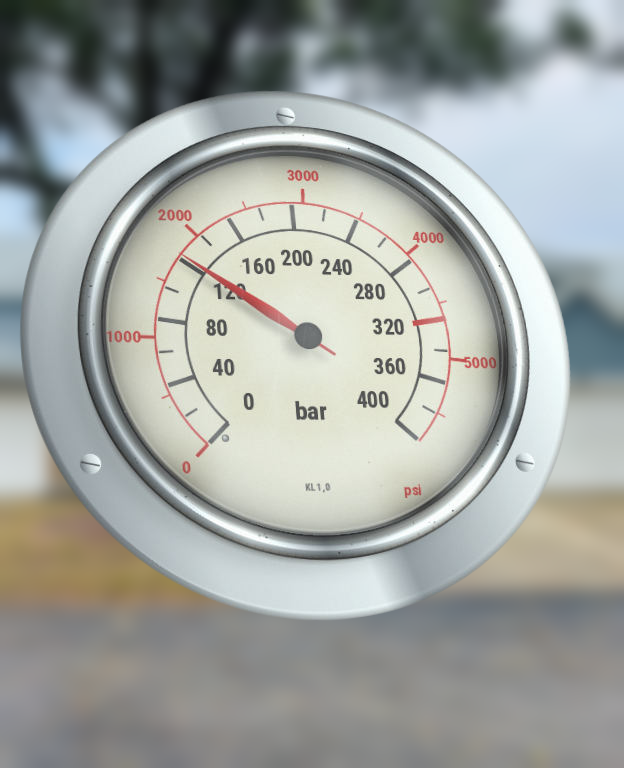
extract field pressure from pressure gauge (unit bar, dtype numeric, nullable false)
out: 120 bar
